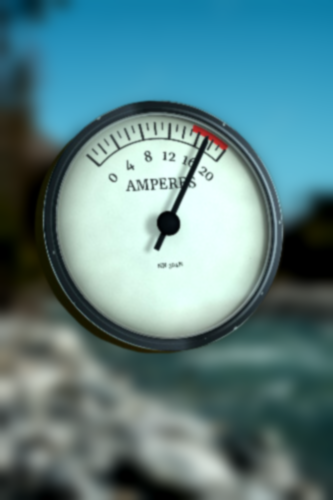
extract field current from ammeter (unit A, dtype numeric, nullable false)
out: 17 A
